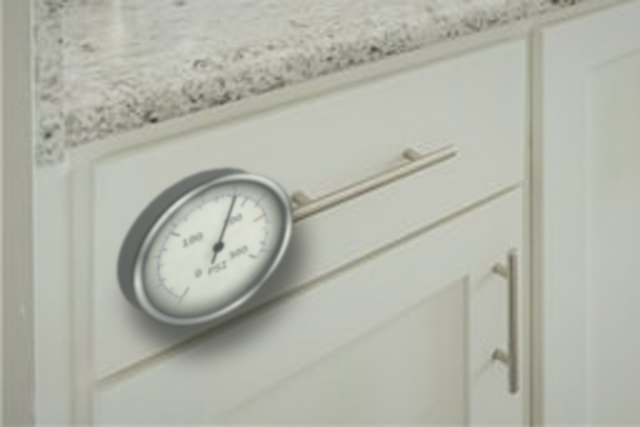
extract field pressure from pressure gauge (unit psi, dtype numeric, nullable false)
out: 180 psi
